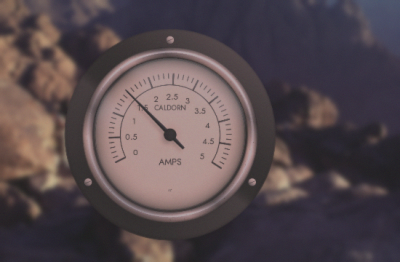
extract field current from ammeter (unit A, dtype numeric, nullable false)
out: 1.5 A
